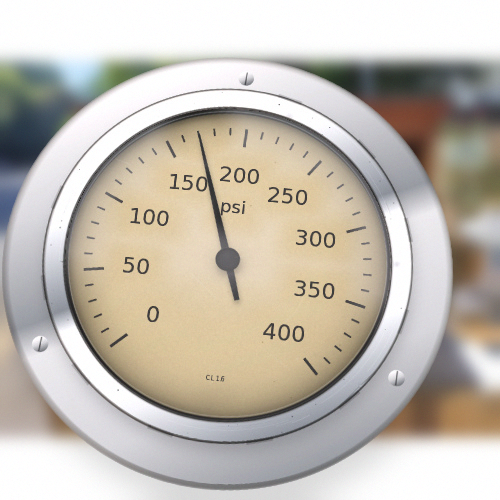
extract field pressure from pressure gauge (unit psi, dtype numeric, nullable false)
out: 170 psi
